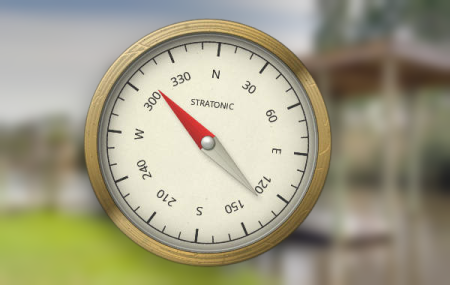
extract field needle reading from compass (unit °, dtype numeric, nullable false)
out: 310 °
